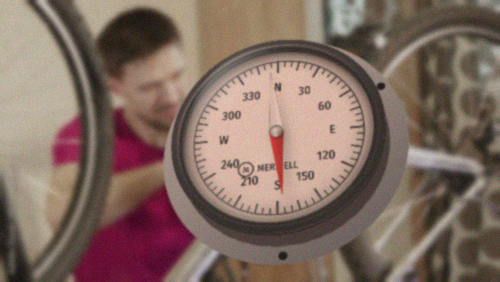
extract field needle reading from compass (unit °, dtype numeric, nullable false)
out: 175 °
